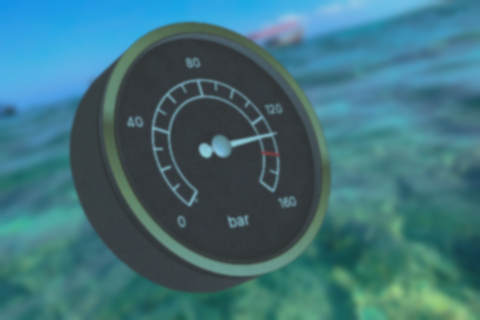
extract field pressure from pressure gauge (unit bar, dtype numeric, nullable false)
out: 130 bar
